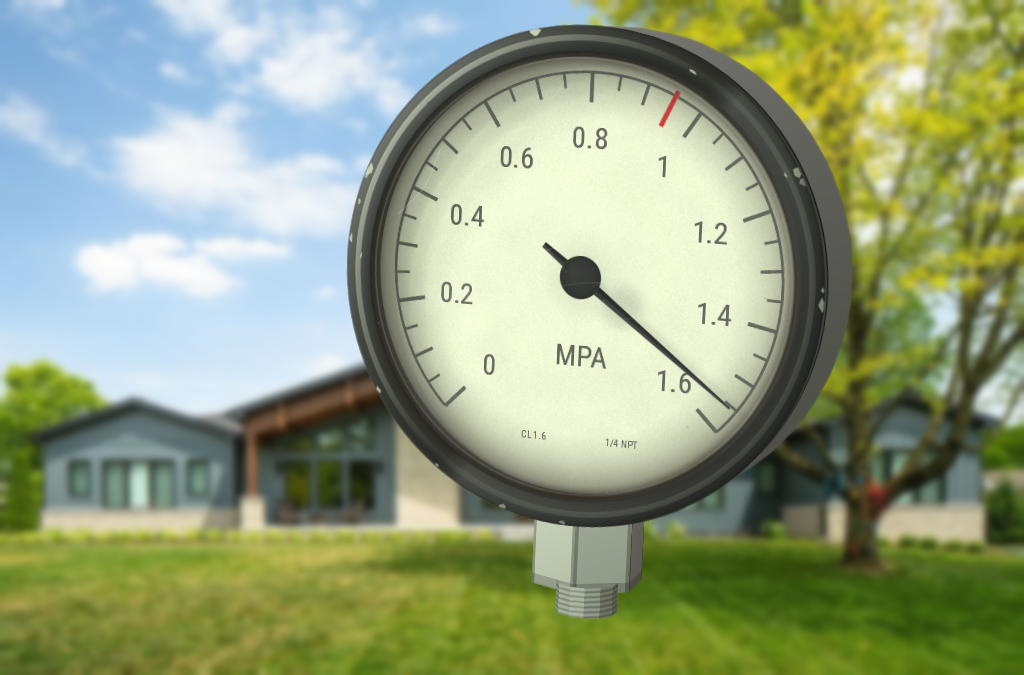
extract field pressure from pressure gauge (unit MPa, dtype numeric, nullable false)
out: 1.55 MPa
